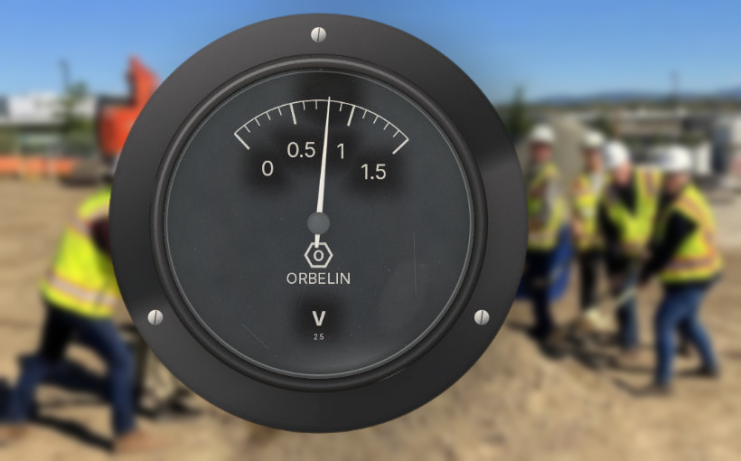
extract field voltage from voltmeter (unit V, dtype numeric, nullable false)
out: 0.8 V
